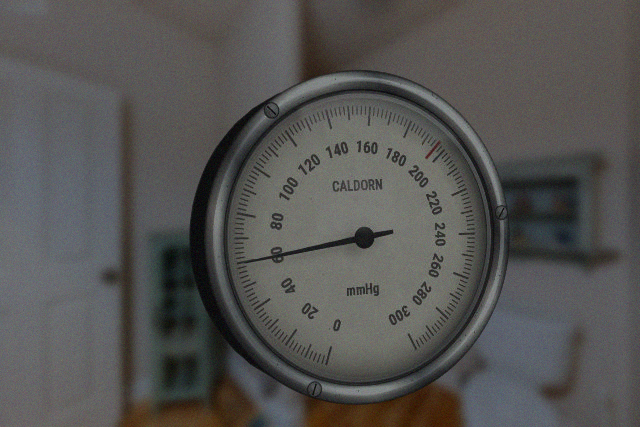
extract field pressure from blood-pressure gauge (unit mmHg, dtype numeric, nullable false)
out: 60 mmHg
